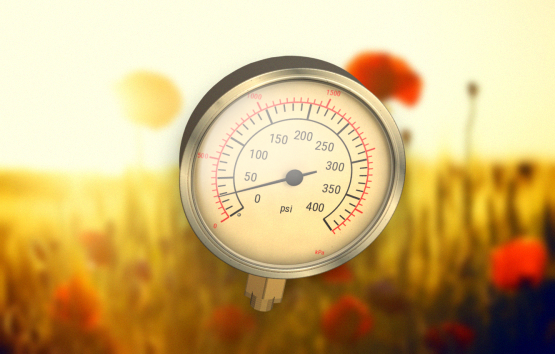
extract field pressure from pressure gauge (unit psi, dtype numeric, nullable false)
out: 30 psi
